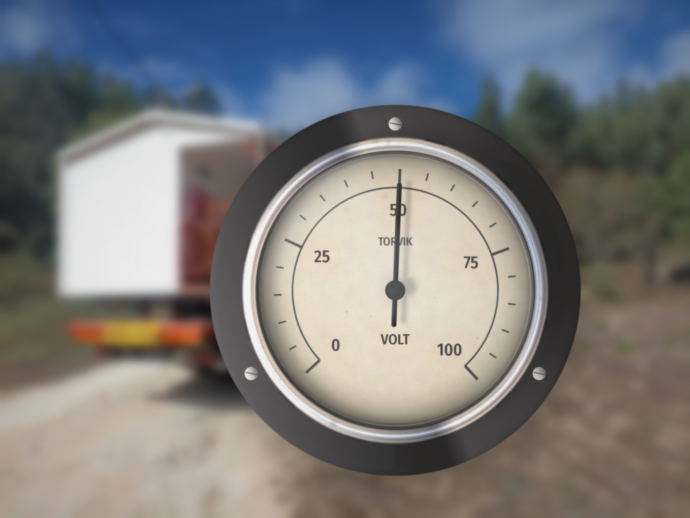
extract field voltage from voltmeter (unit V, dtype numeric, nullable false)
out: 50 V
